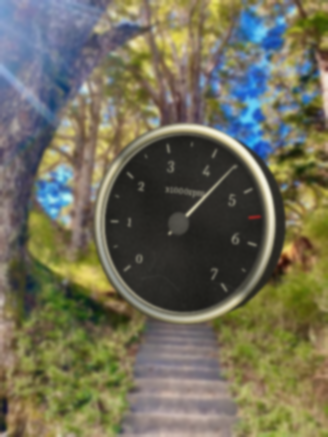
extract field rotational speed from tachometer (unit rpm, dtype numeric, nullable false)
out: 4500 rpm
